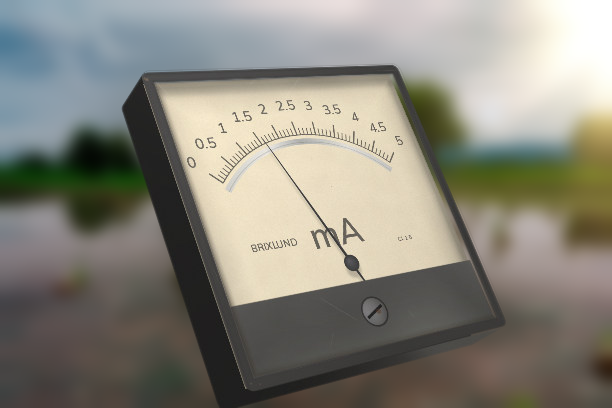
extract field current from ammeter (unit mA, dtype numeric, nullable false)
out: 1.5 mA
